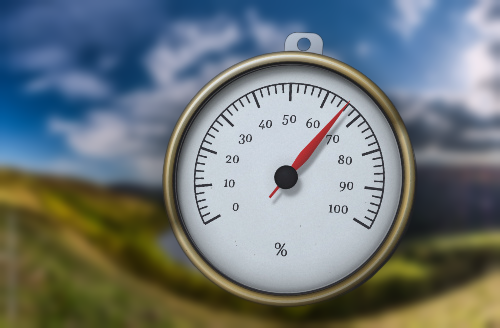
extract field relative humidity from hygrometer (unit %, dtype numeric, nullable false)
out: 66 %
